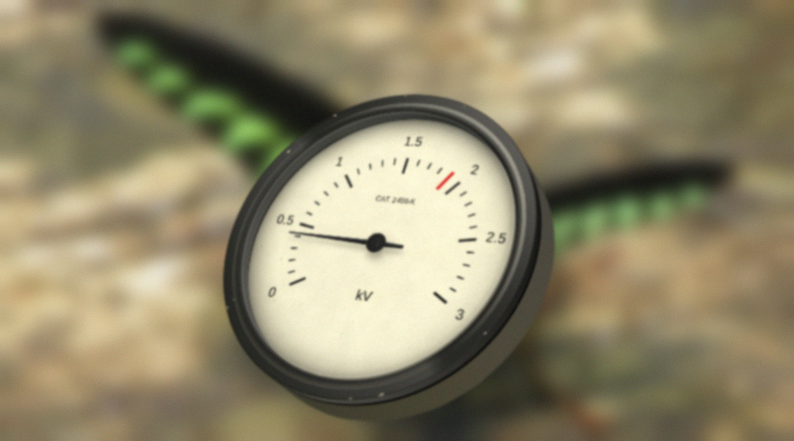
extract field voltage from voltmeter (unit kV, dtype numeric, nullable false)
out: 0.4 kV
